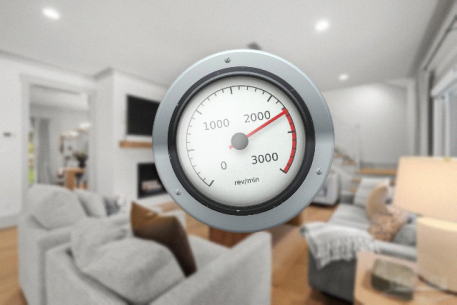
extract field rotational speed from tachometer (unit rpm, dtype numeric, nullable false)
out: 2250 rpm
